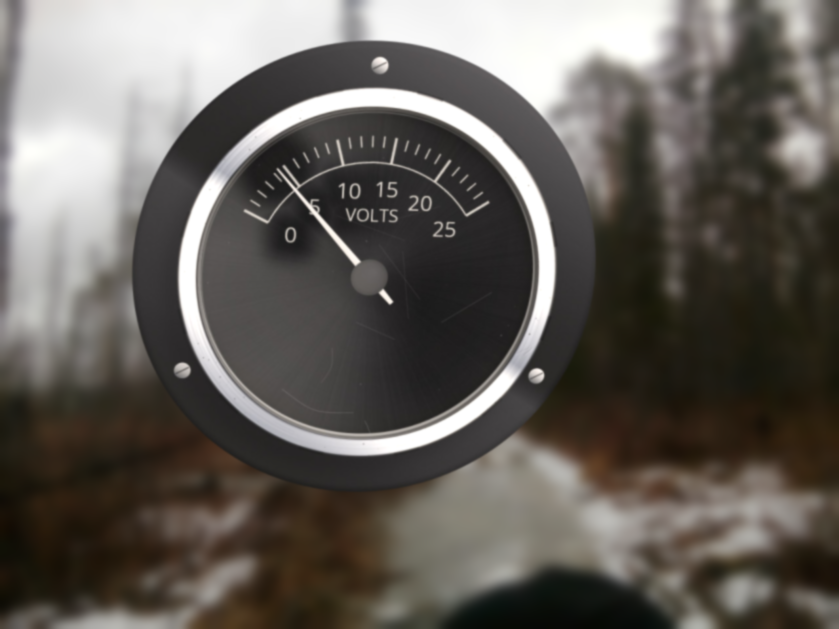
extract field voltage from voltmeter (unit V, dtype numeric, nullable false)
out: 4.5 V
